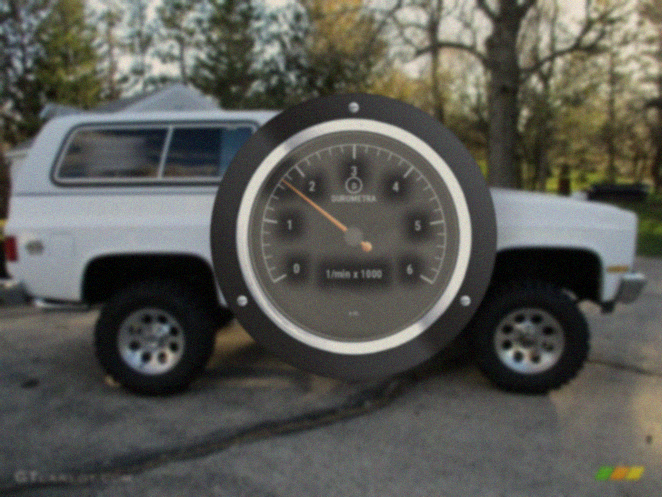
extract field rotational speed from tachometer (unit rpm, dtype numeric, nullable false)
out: 1700 rpm
